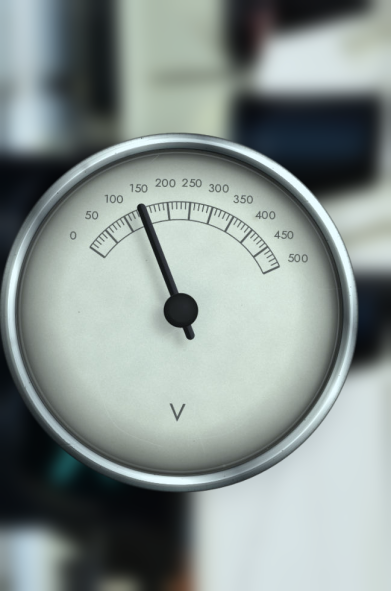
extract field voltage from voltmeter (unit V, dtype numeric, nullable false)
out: 140 V
